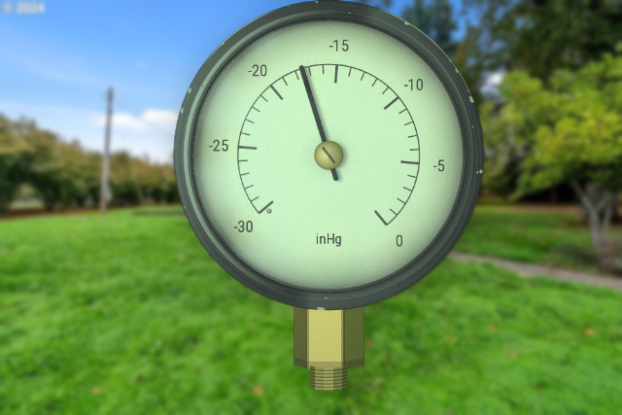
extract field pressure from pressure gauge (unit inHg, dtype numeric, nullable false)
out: -17.5 inHg
